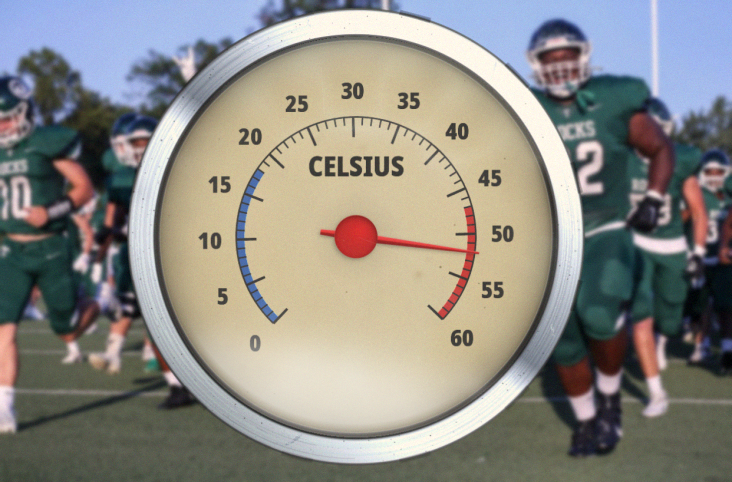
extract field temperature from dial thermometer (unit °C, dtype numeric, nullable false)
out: 52 °C
